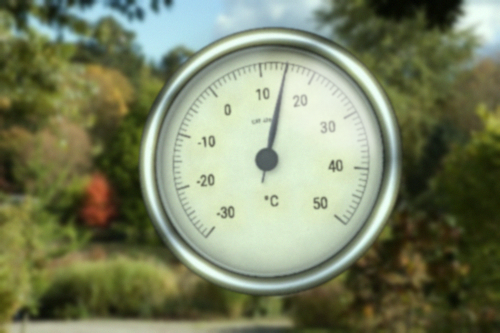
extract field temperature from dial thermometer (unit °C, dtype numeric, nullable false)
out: 15 °C
